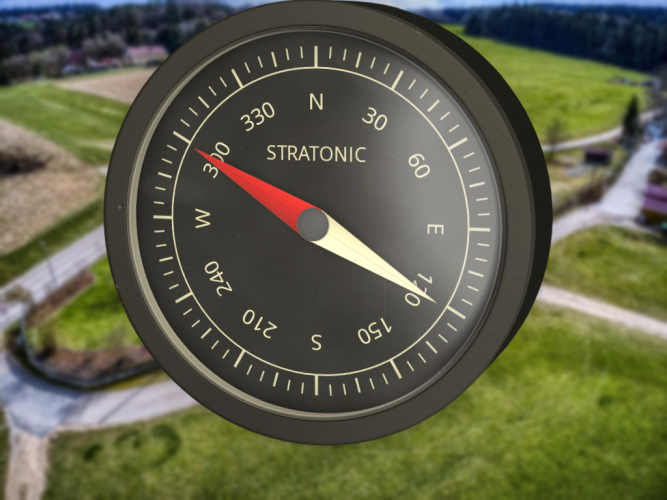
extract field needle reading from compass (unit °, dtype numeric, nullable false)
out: 300 °
